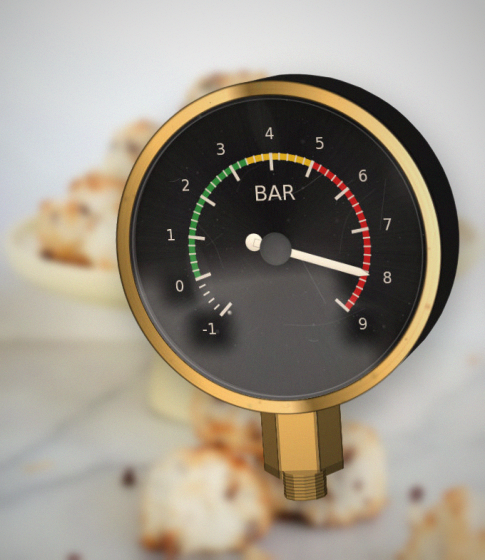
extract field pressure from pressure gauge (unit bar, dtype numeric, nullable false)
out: 8 bar
